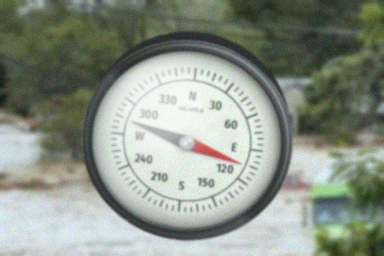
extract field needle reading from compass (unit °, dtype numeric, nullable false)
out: 105 °
